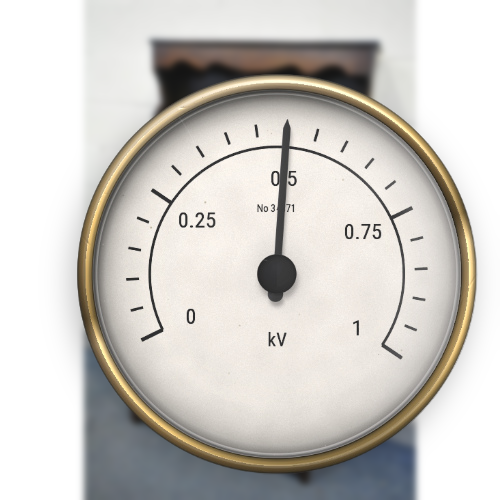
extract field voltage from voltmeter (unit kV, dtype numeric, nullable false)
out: 0.5 kV
